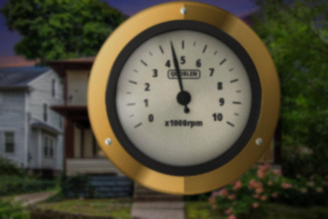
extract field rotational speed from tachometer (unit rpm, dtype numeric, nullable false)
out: 4500 rpm
